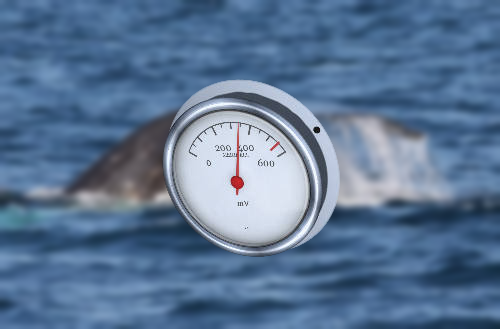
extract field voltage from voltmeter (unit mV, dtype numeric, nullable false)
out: 350 mV
